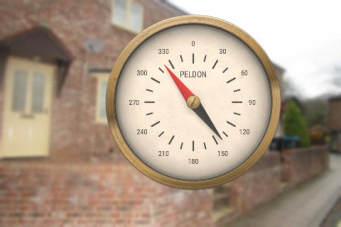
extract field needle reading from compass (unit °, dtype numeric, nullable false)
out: 322.5 °
